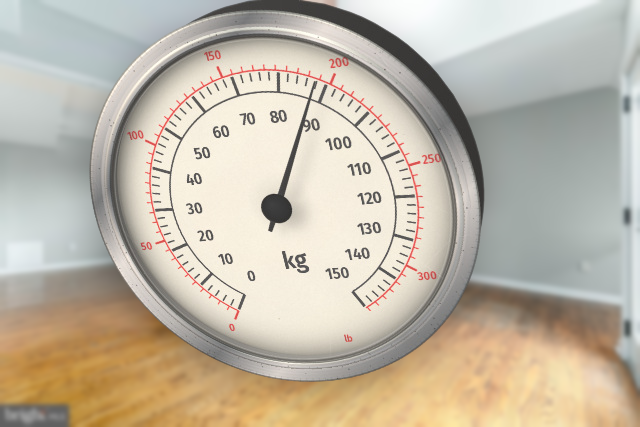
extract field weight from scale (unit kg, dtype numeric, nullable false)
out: 88 kg
